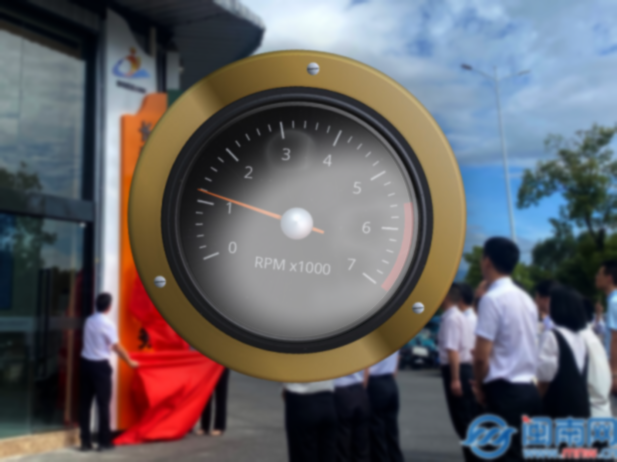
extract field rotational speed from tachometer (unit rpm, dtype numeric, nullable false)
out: 1200 rpm
